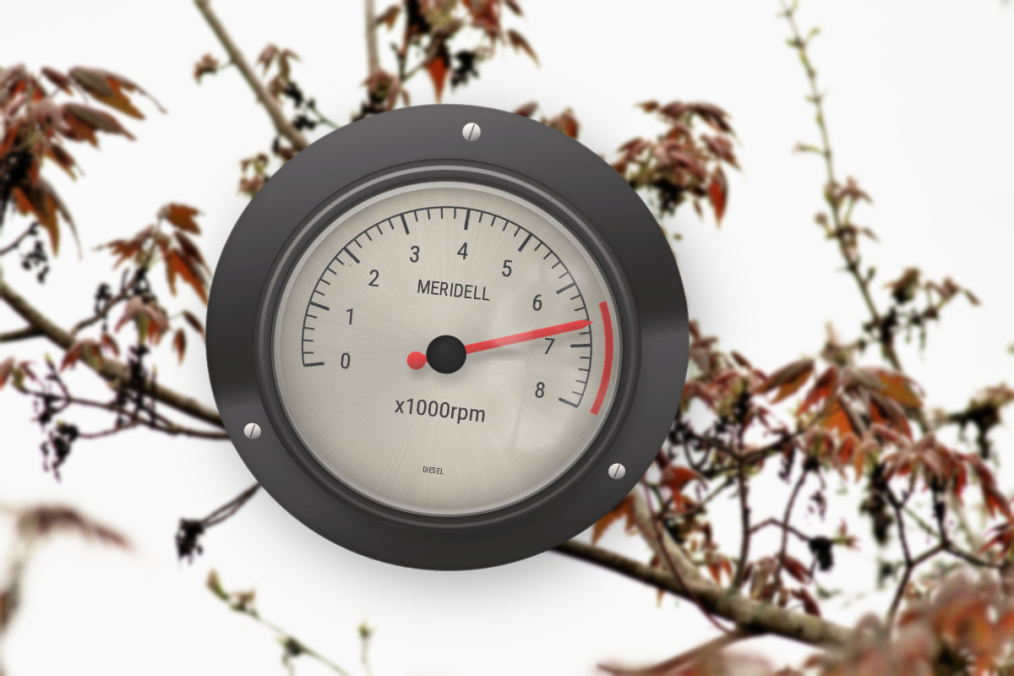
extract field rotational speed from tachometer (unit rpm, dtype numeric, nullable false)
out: 6600 rpm
